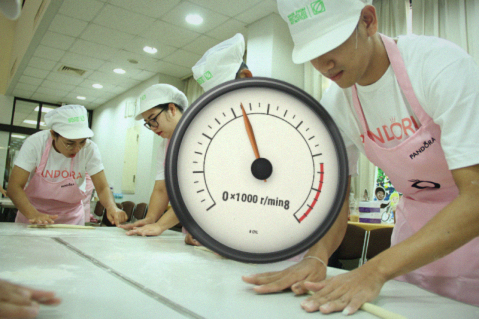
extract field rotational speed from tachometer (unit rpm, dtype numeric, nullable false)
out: 3250 rpm
